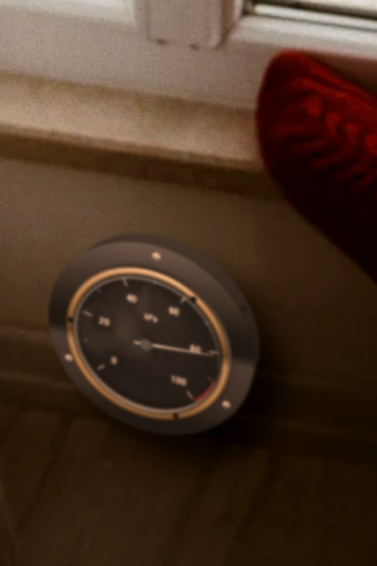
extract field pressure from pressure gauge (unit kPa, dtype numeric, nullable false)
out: 80 kPa
